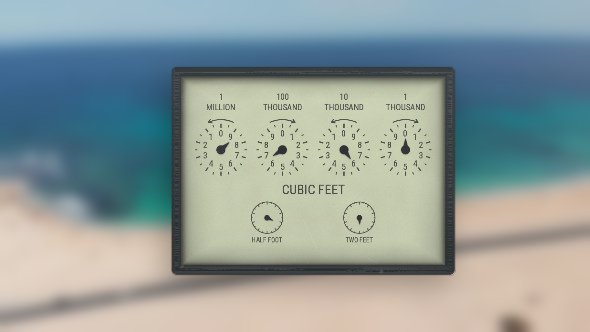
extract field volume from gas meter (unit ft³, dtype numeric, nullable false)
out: 866000 ft³
